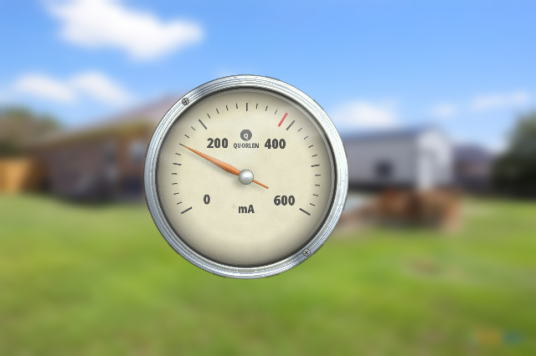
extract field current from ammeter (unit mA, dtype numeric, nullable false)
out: 140 mA
